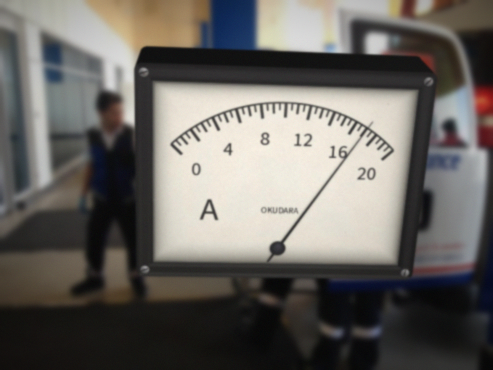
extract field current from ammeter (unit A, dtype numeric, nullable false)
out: 17 A
